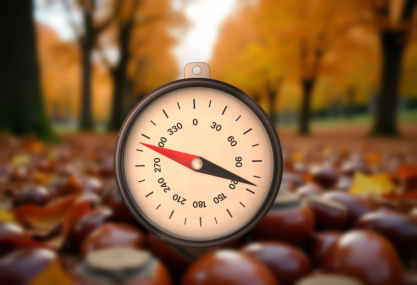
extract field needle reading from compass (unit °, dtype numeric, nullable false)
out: 292.5 °
